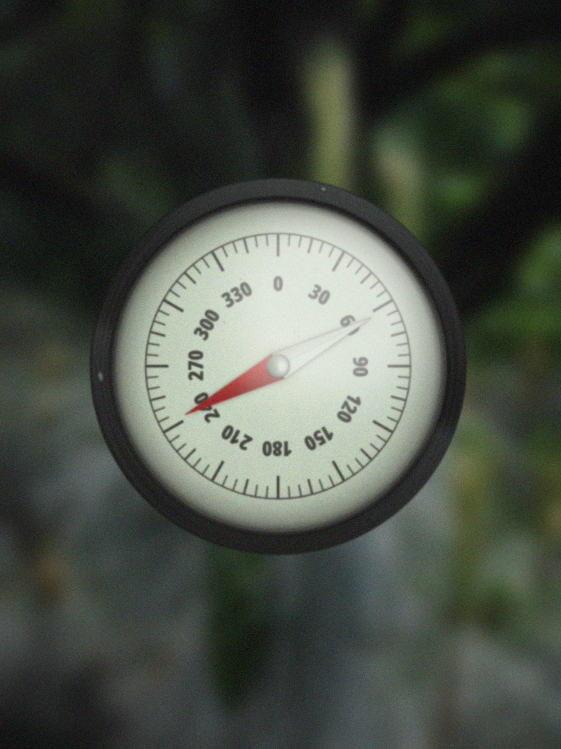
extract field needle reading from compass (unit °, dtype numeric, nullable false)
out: 242.5 °
